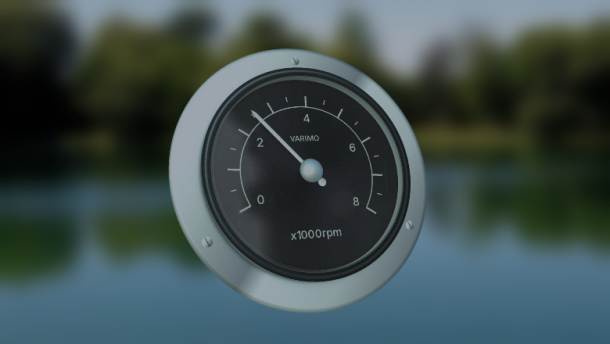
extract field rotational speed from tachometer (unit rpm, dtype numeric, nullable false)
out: 2500 rpm
